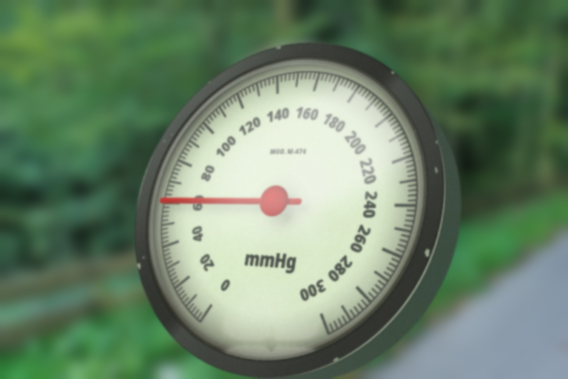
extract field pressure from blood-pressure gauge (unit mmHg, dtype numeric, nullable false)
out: 60 mmHg
